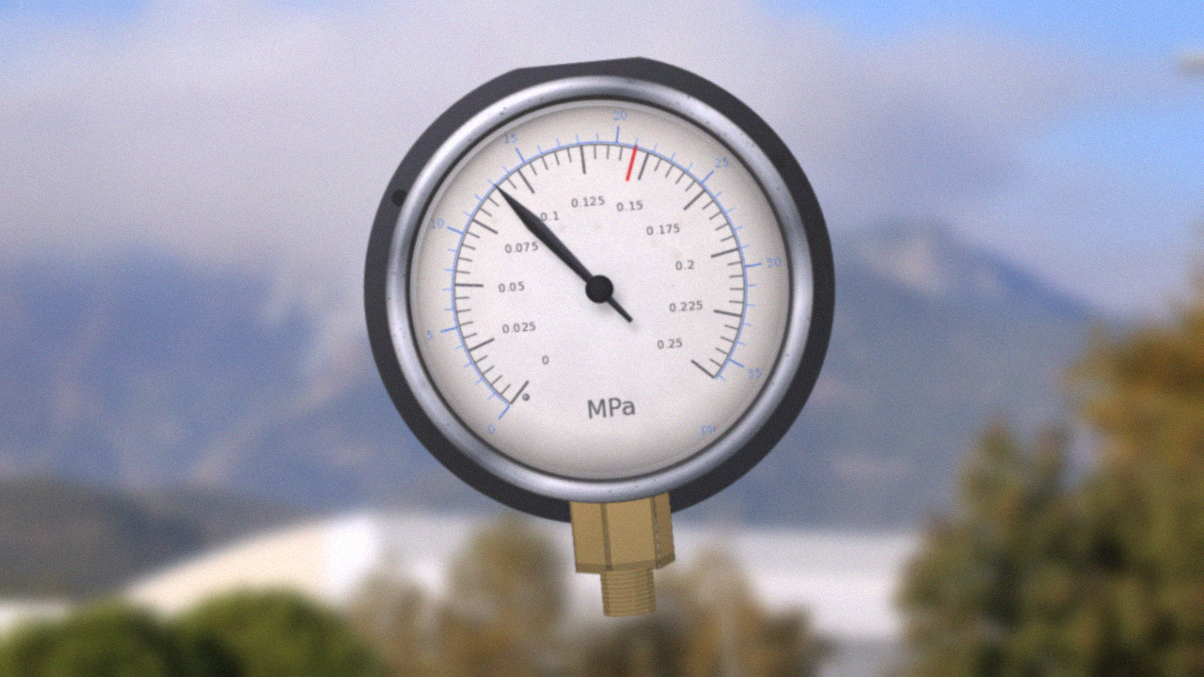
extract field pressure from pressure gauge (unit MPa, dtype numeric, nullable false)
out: 0.09 MPa
